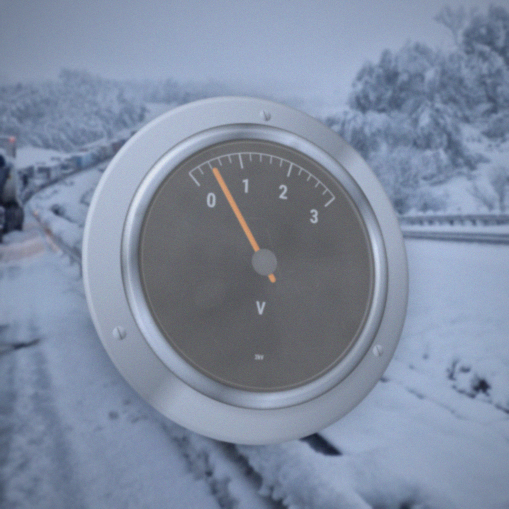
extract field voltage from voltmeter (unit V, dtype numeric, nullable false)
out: 0.4 V
